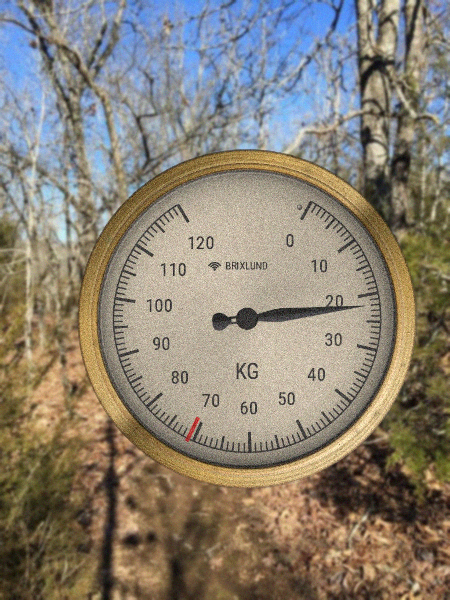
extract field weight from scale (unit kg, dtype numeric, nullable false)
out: 22 kg
